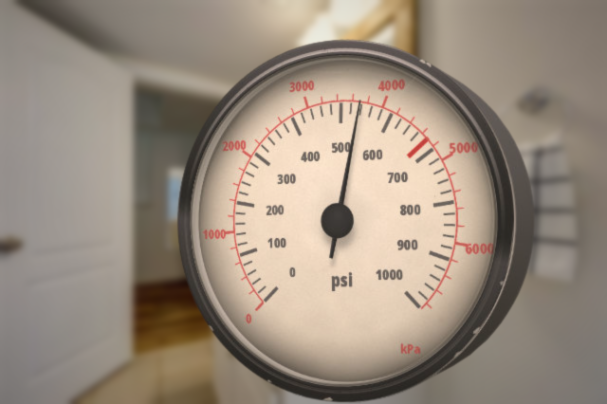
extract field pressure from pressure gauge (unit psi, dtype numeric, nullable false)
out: 540 psi
